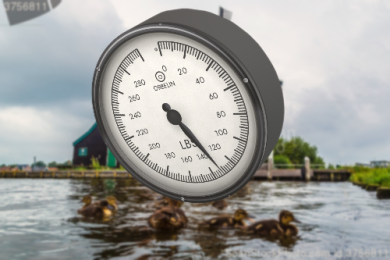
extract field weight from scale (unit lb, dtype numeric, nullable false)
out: 130 lb
